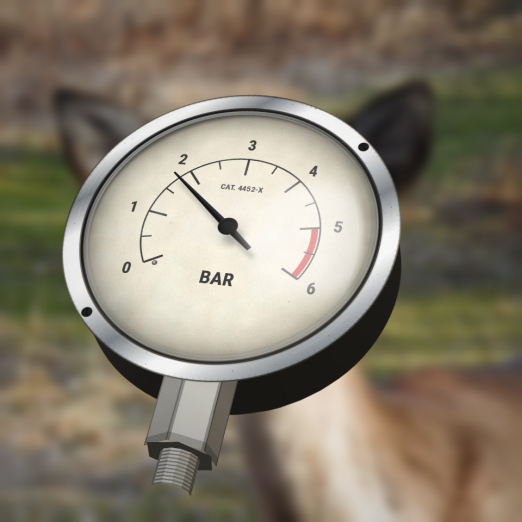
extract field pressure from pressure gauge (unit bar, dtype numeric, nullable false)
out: 1.75 bar
